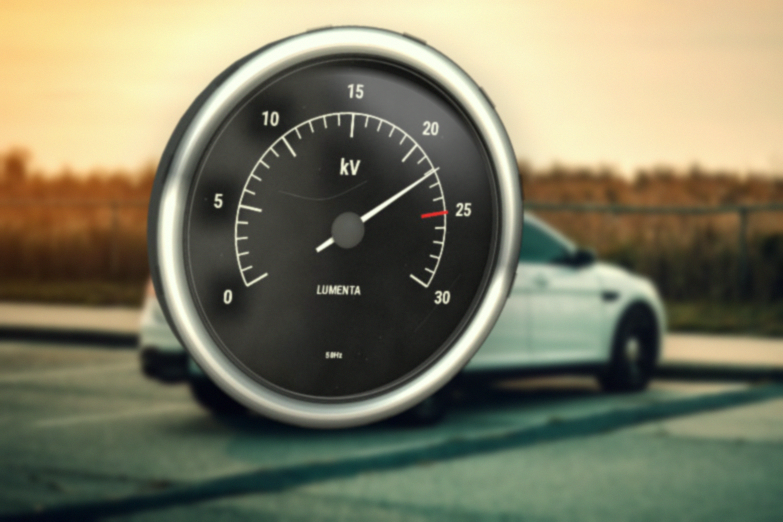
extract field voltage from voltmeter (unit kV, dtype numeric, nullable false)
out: 22 kV
